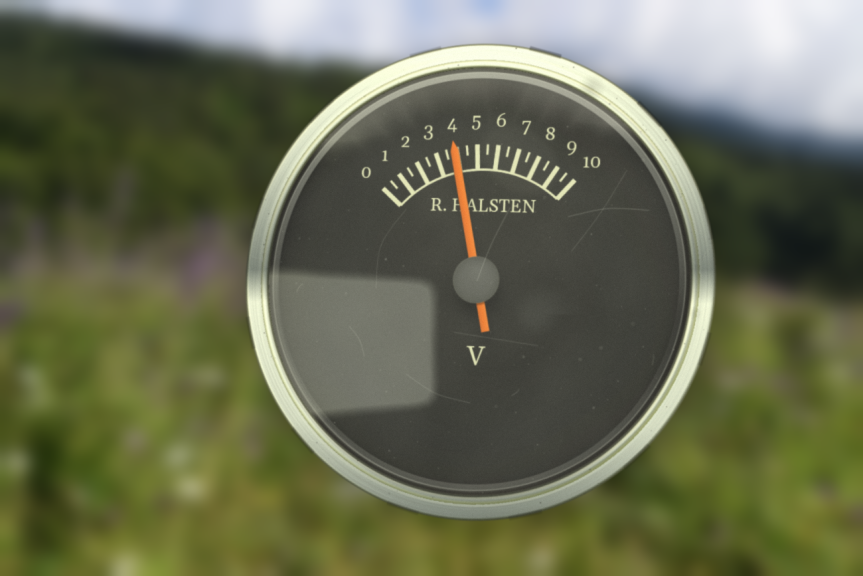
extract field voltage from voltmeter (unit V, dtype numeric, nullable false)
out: 4 V
